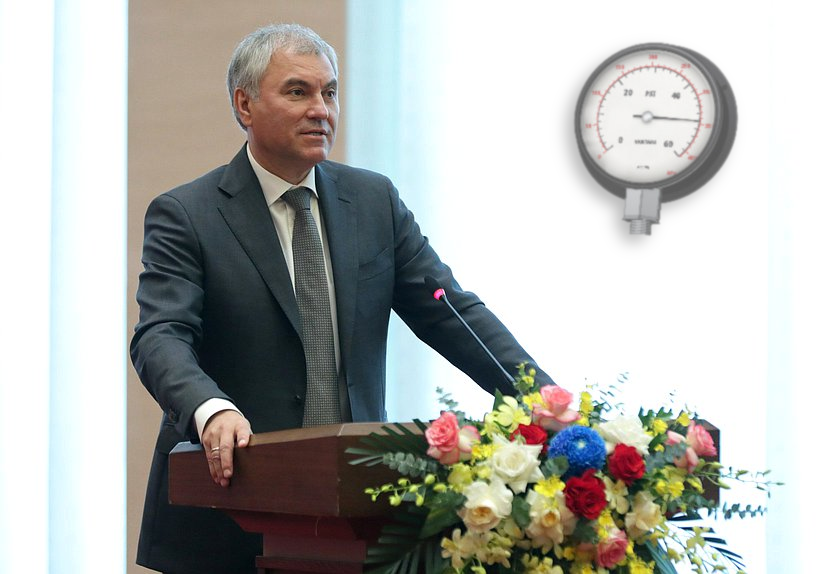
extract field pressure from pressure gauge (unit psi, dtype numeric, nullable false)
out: 50 psi
